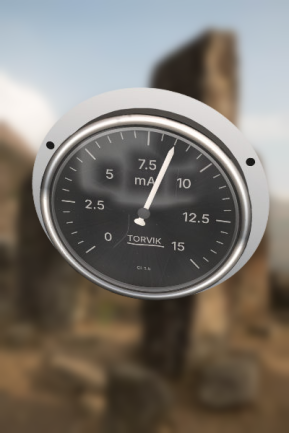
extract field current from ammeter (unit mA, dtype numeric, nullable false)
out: 8.5 mA
